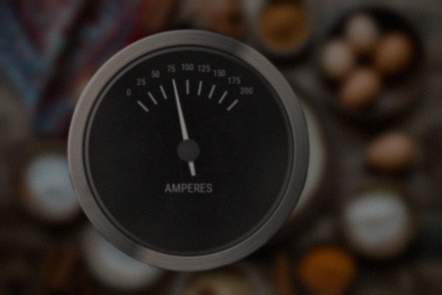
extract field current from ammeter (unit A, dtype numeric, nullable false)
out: 75 A
